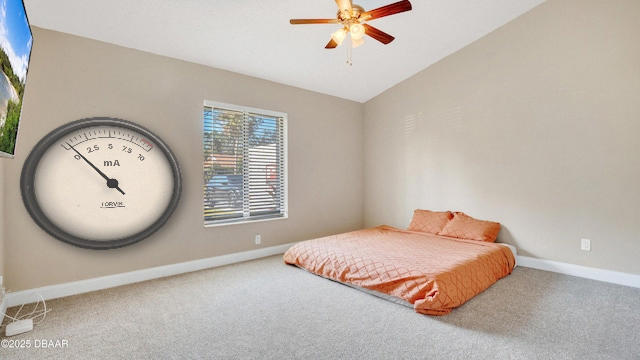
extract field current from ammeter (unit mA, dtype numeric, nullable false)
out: 0.5 mA
